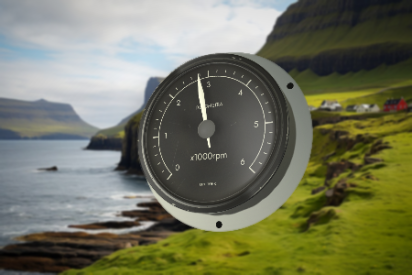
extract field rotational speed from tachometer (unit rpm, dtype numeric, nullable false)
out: 2800 rpm
